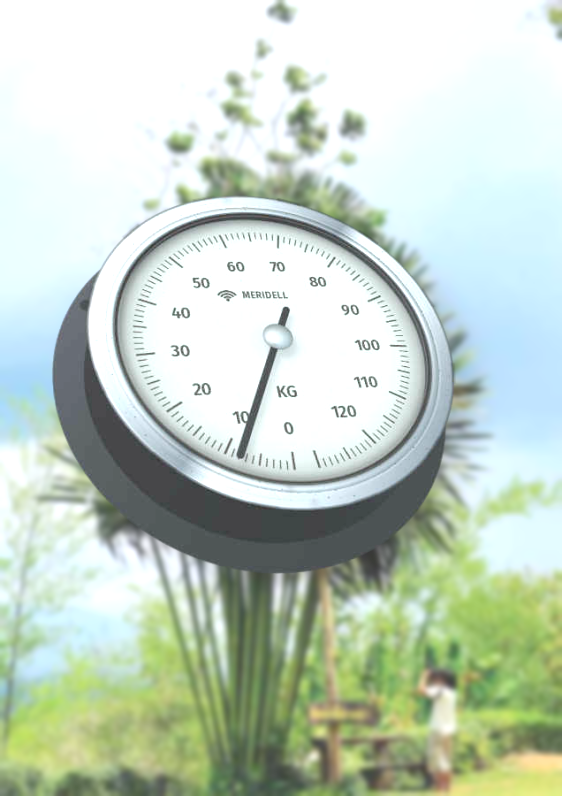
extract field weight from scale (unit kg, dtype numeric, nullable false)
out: 8 kg
